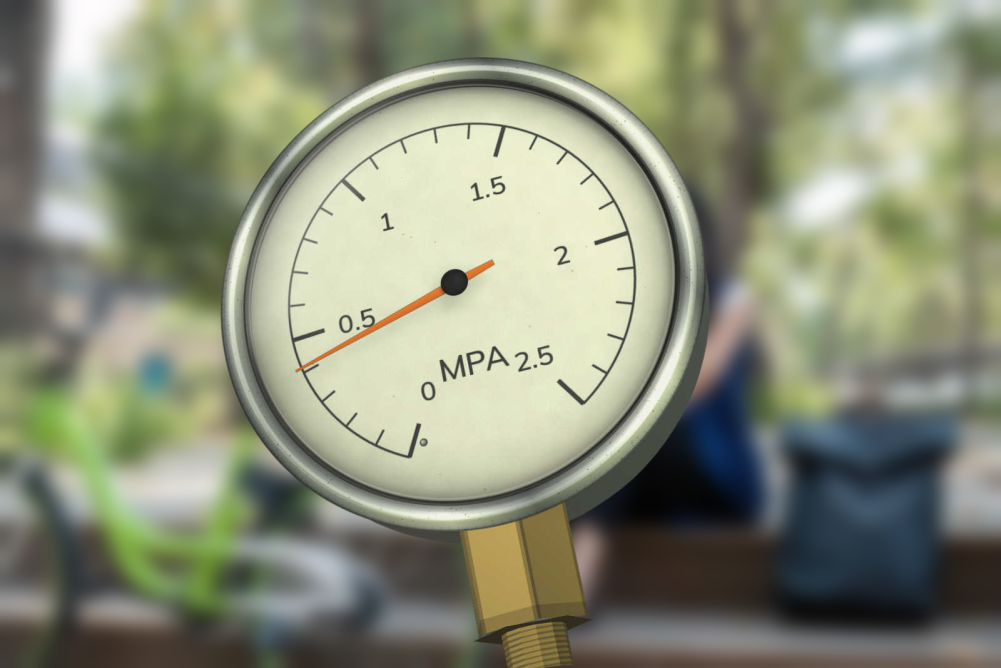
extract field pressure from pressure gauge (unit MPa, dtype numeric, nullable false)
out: 0.4 MPa
